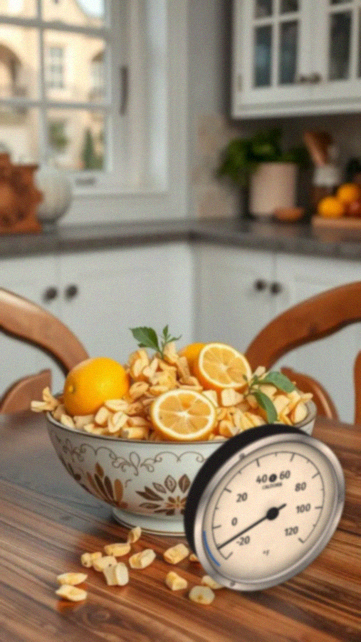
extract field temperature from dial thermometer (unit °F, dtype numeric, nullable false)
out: -10 °F
